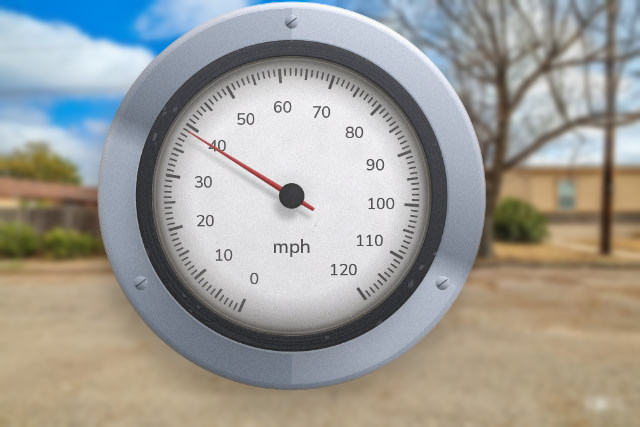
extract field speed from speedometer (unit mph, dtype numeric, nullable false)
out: 39 mph
